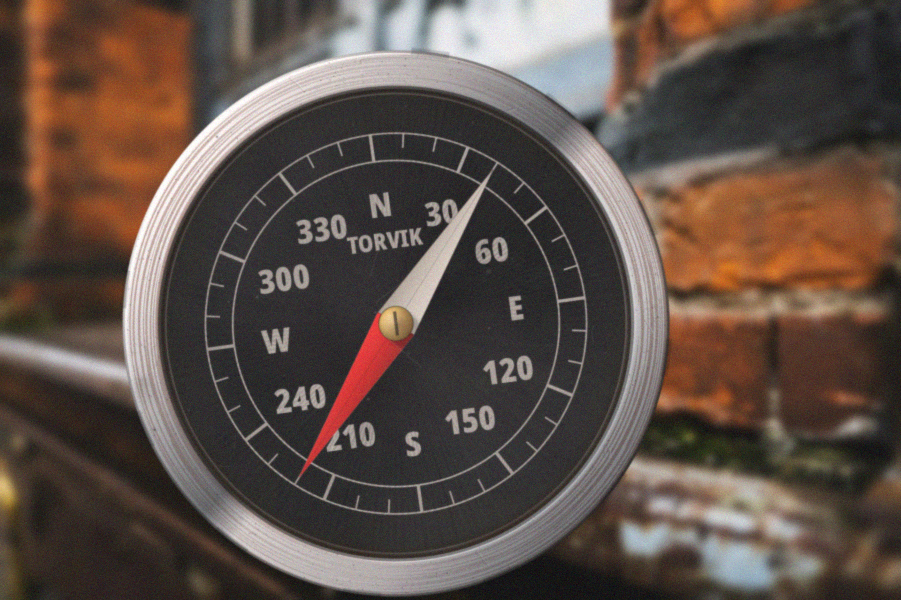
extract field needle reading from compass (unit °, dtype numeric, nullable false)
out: 220 °
